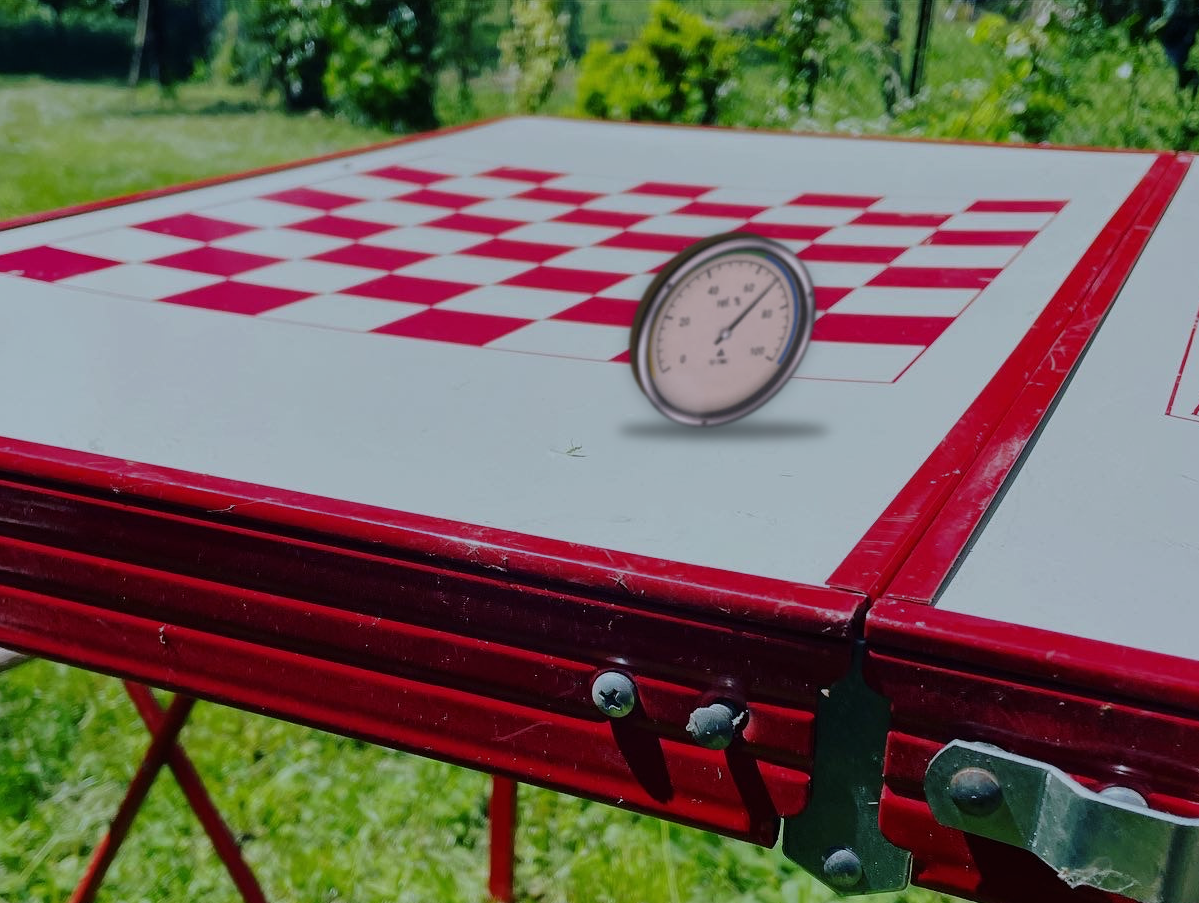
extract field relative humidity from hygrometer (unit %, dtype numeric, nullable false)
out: 68 %
